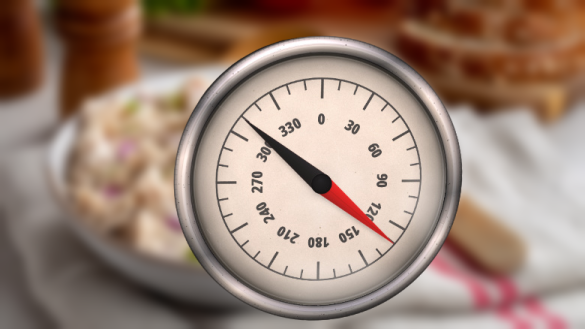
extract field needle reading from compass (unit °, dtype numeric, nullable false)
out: 130 °
